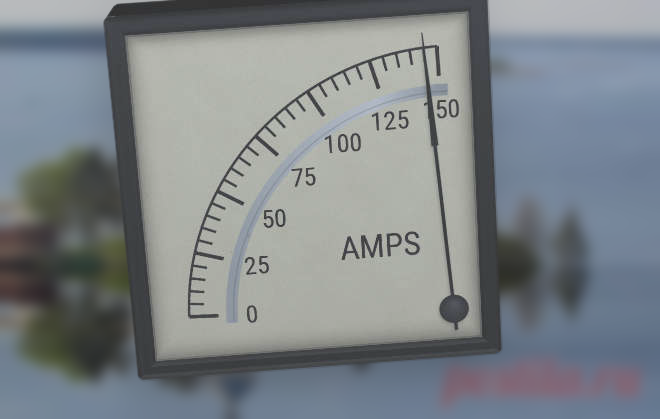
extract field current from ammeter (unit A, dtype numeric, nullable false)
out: 145 A
